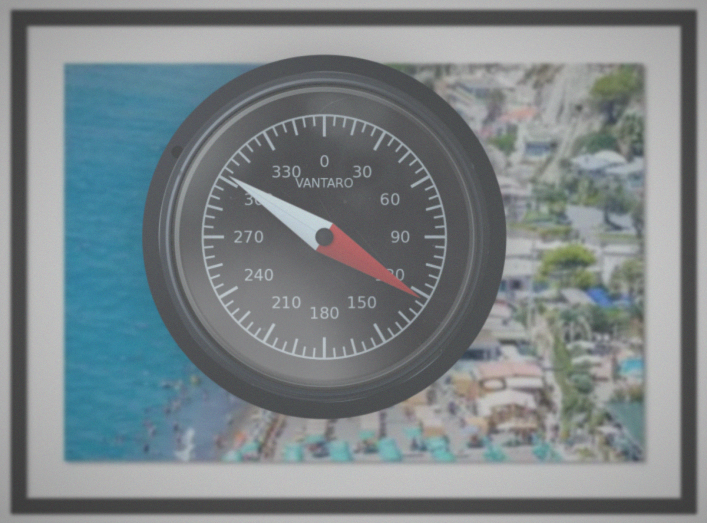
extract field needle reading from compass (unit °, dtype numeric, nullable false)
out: 122.5 °
